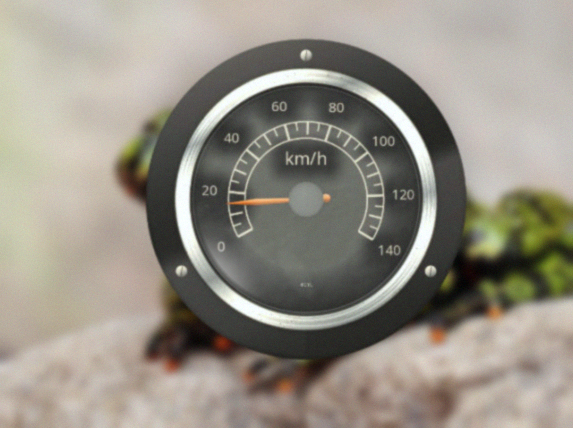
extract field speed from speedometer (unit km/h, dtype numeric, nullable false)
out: 15 km/h
